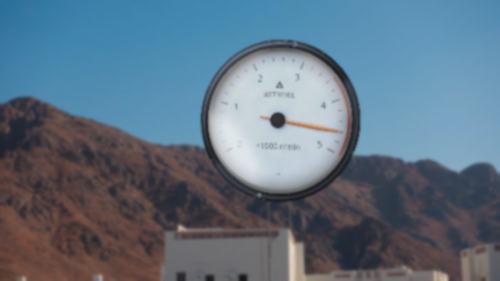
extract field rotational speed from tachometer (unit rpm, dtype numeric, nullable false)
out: 4600 rpm
